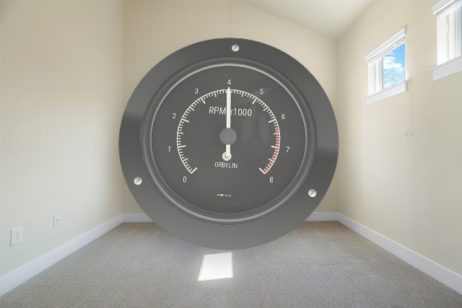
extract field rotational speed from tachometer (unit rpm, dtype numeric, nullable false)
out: 4000 rpm
